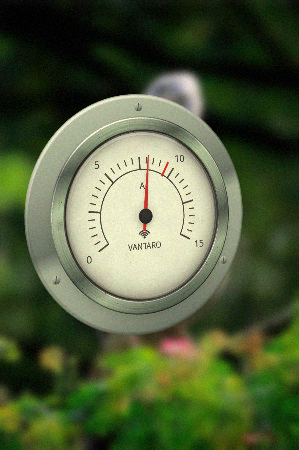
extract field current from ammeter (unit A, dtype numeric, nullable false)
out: 8 A
